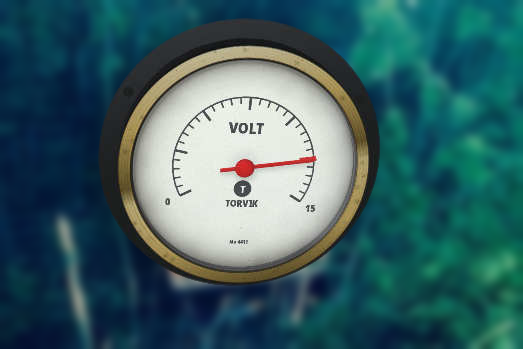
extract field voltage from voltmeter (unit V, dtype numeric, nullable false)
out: 12.5 V
